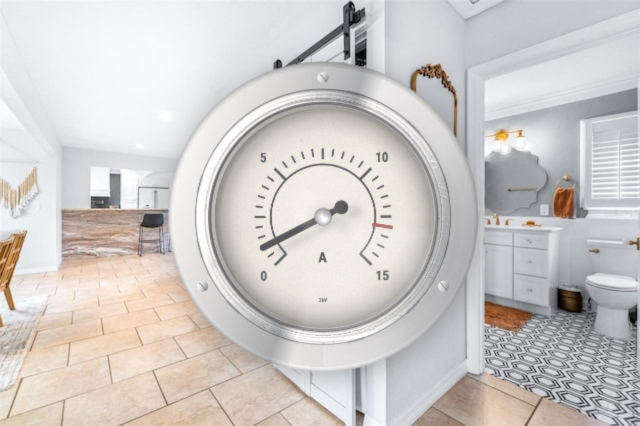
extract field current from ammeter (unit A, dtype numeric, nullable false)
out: 1 A
